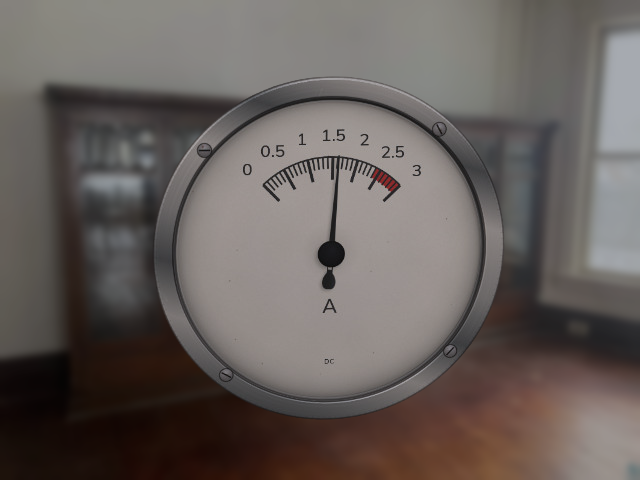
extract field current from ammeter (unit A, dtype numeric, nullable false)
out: 1.6 A
